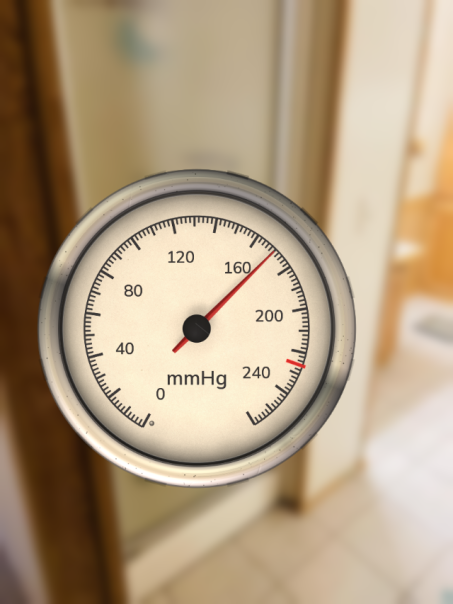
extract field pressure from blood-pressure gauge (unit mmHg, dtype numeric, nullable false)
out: 170 mmHg
